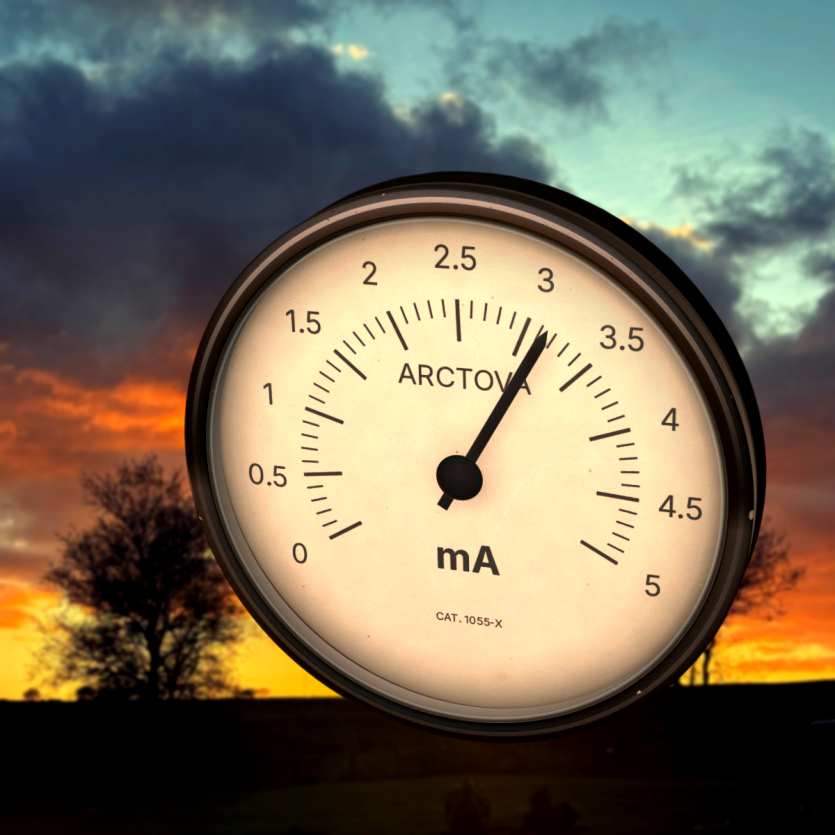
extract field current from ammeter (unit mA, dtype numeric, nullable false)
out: 3.15 mA
